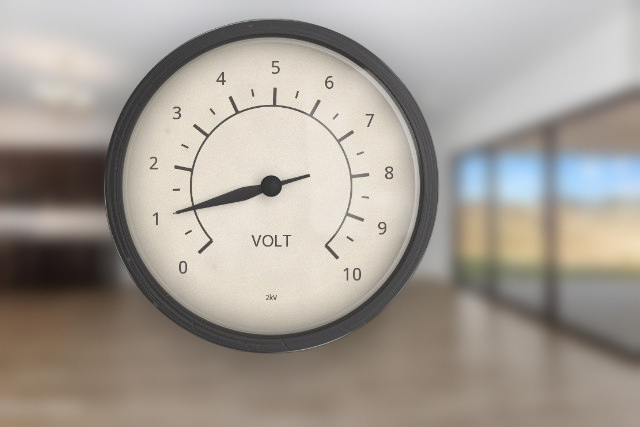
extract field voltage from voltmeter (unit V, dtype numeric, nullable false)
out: 1 V
